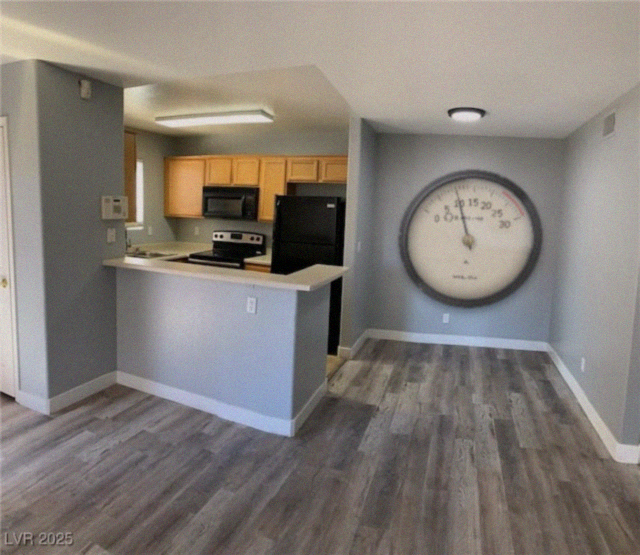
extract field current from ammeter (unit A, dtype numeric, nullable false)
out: 10 A
